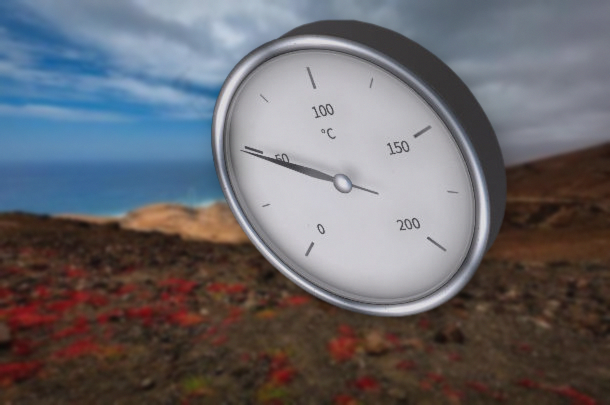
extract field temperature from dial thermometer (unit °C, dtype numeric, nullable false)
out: 50 °C
